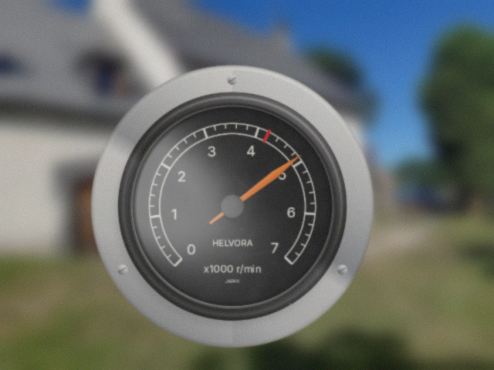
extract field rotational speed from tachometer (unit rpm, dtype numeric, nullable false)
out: 4900 rpm
